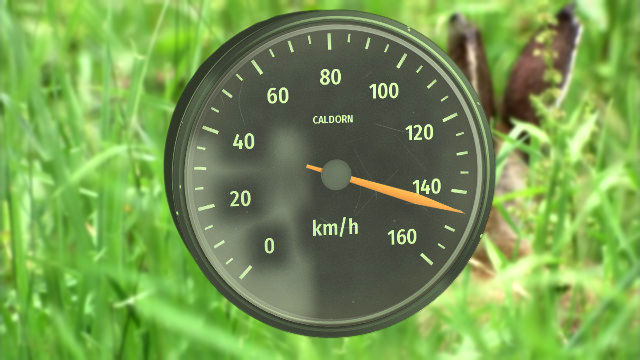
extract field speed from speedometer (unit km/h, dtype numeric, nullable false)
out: 145 km/h
